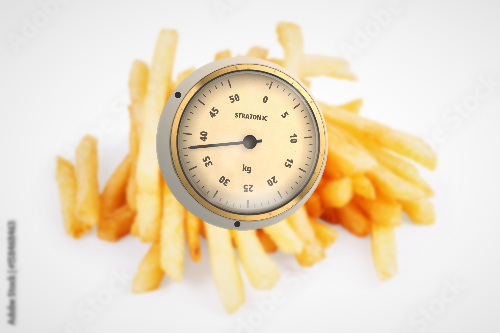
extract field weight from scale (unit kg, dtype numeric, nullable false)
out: 38 kg
